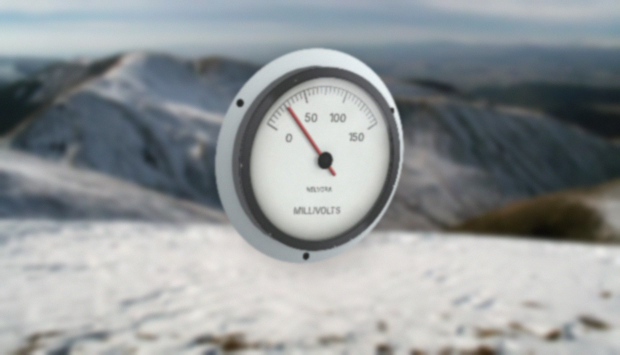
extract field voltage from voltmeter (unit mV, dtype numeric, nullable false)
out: 25 mV
